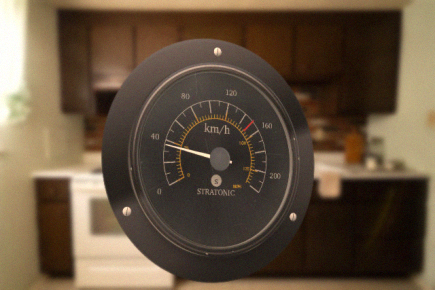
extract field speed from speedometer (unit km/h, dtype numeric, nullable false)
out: 35 km/h
